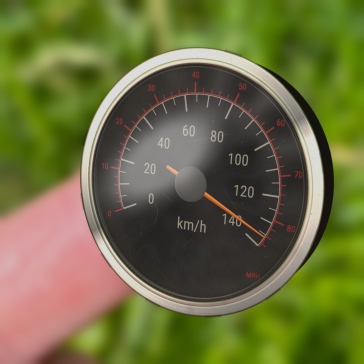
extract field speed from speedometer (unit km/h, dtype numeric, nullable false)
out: 135 km/h
